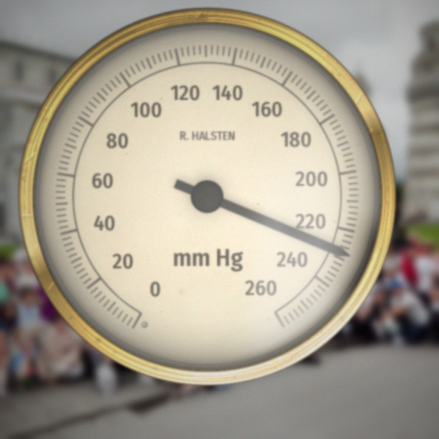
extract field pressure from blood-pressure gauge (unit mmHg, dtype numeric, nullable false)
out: 228 mmHg
